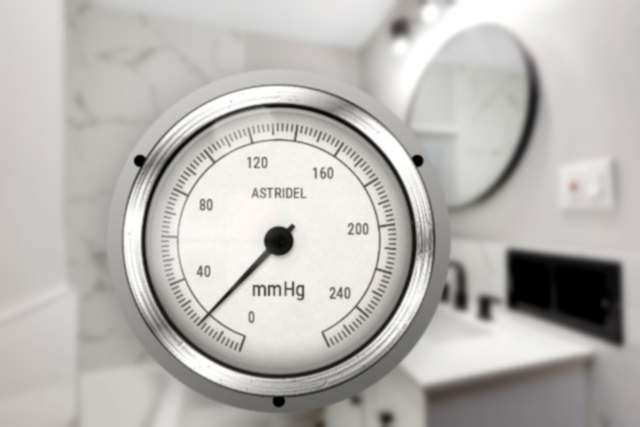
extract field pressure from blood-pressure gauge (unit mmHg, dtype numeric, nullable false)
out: 20 mmHg
